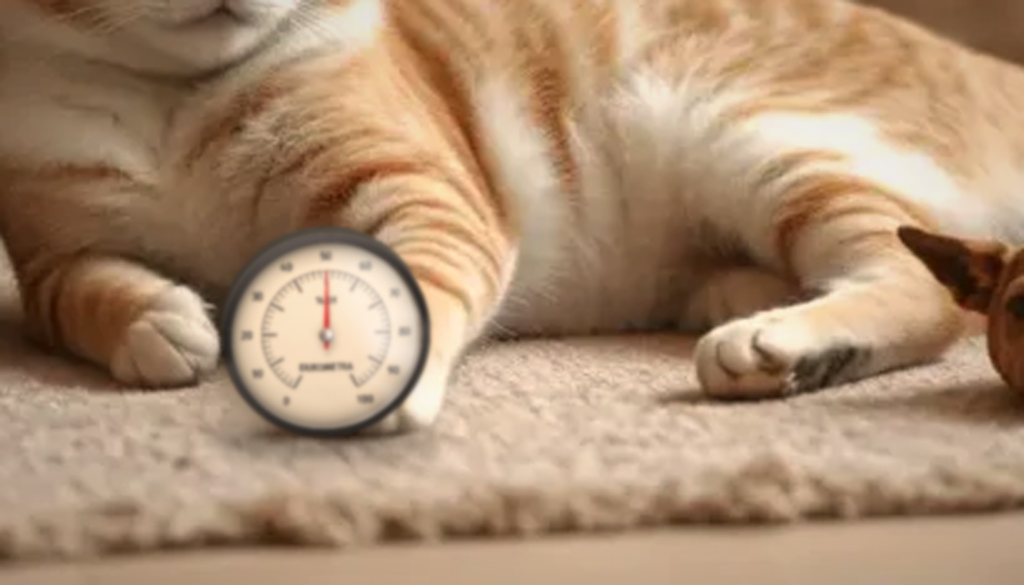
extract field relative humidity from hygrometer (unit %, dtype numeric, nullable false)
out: 50 %
